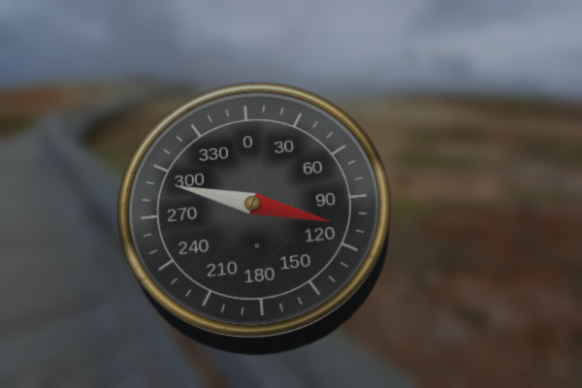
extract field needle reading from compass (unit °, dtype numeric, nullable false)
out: 110 °
